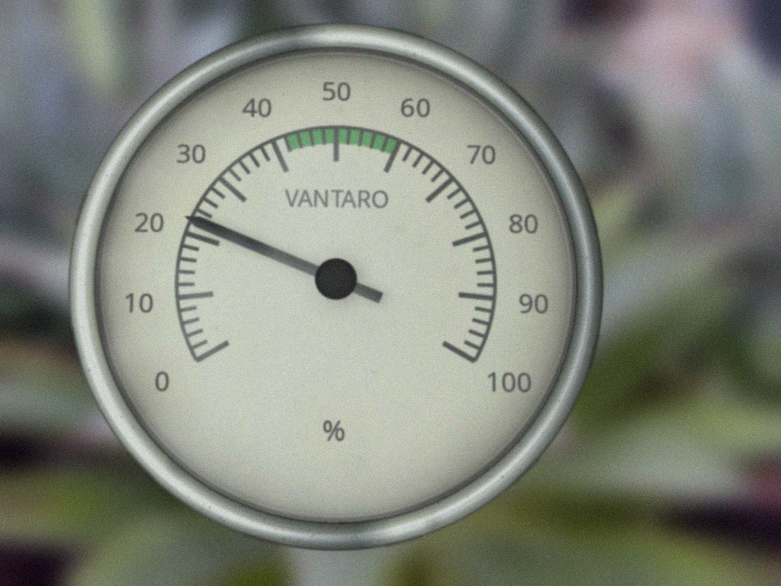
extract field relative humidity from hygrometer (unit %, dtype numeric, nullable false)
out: 22 %
